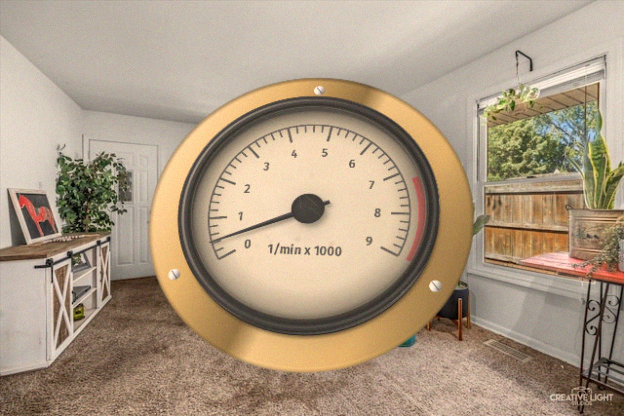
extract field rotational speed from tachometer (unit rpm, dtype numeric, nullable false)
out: 400 rpm
